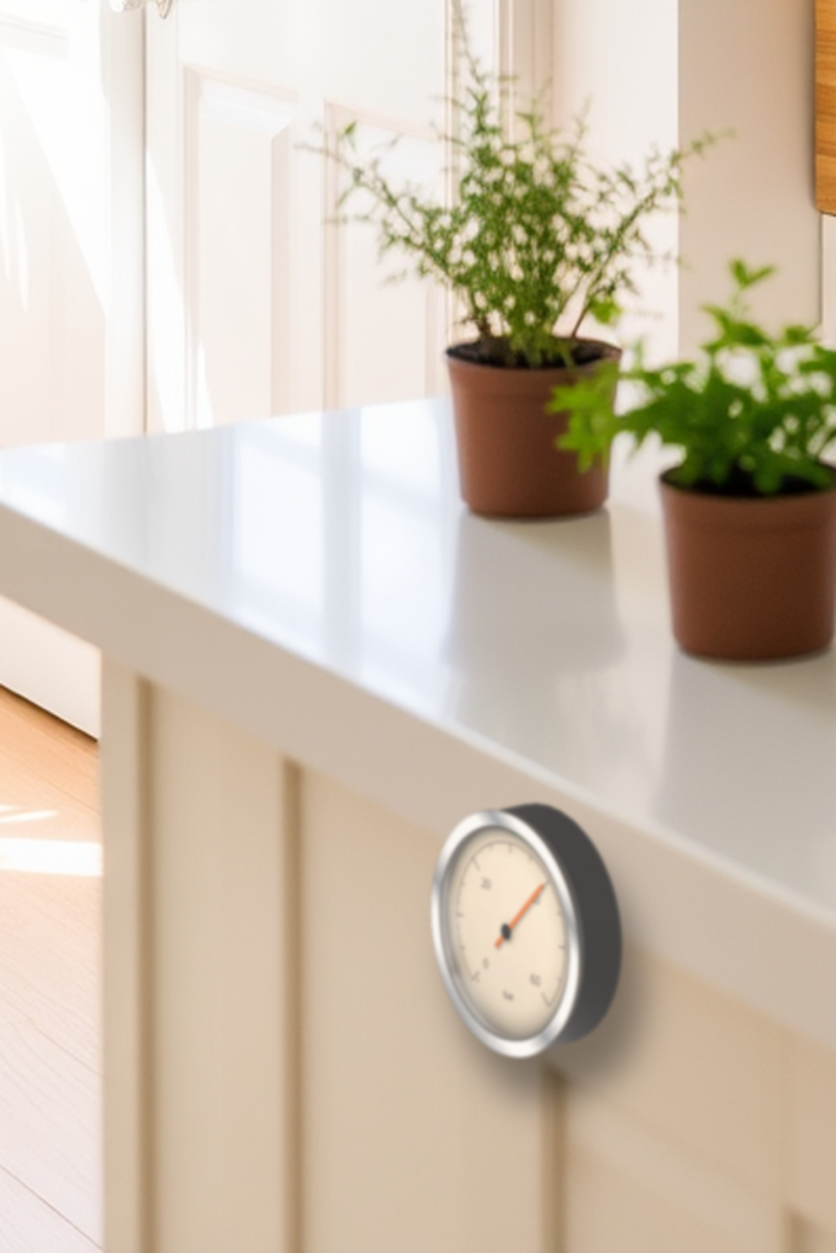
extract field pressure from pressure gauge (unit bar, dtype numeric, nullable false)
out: 40 bar
